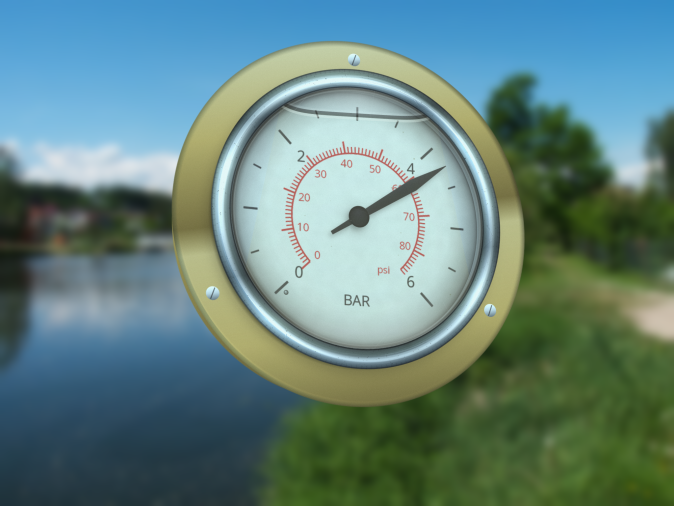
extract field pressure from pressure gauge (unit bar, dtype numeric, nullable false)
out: 4.25 bar
